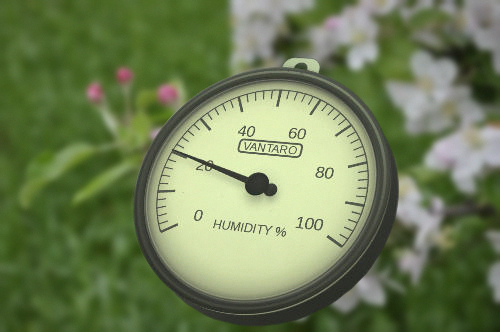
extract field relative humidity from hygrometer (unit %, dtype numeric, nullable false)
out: 20 %
